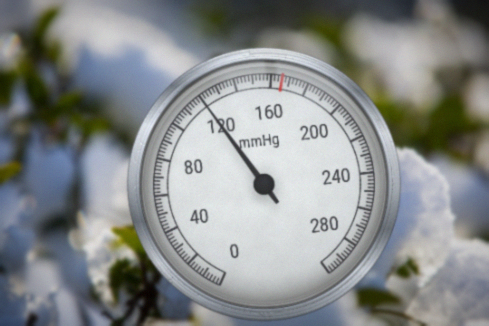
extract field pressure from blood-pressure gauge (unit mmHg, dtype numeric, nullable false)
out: 120 mmHg
